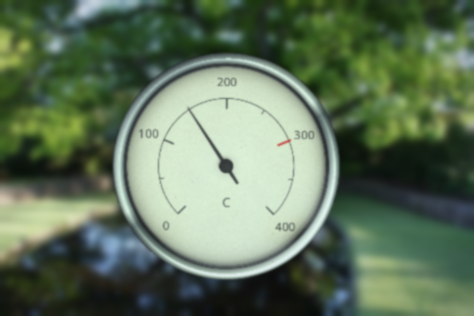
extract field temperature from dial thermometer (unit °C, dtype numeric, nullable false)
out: 150 °C
